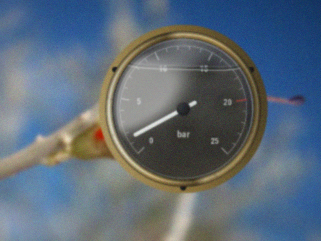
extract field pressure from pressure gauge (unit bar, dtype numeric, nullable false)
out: 1.5 bar
